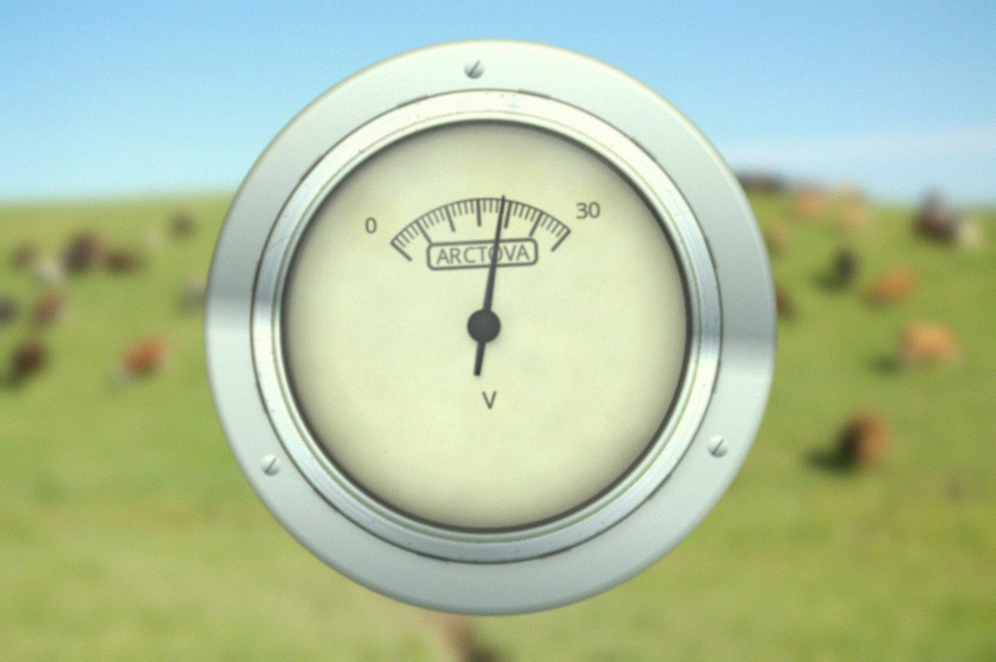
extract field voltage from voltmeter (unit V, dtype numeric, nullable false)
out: 19 V
